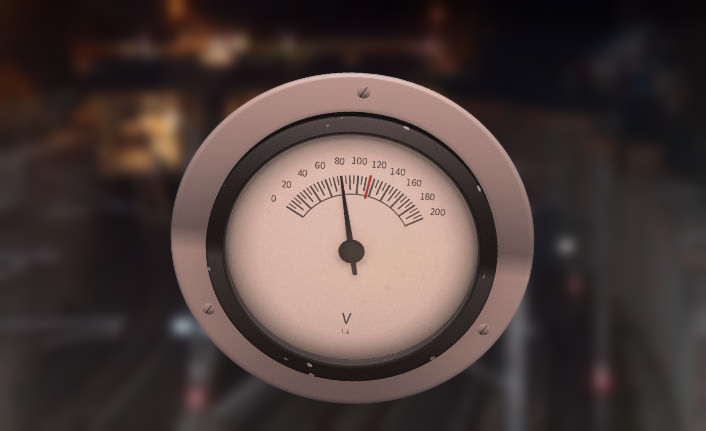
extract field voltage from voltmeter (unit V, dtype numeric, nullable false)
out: 80 V
